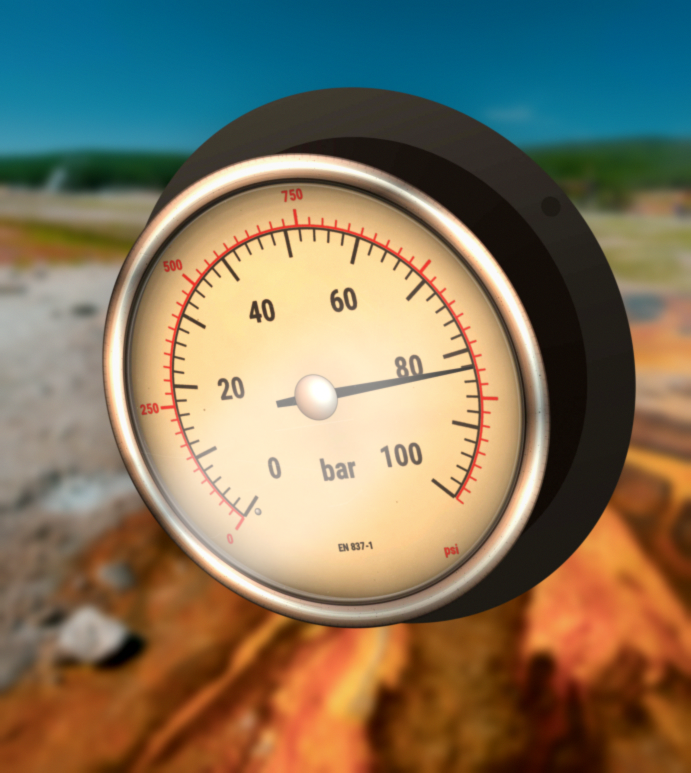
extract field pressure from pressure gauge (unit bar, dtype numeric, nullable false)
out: 82 bar
